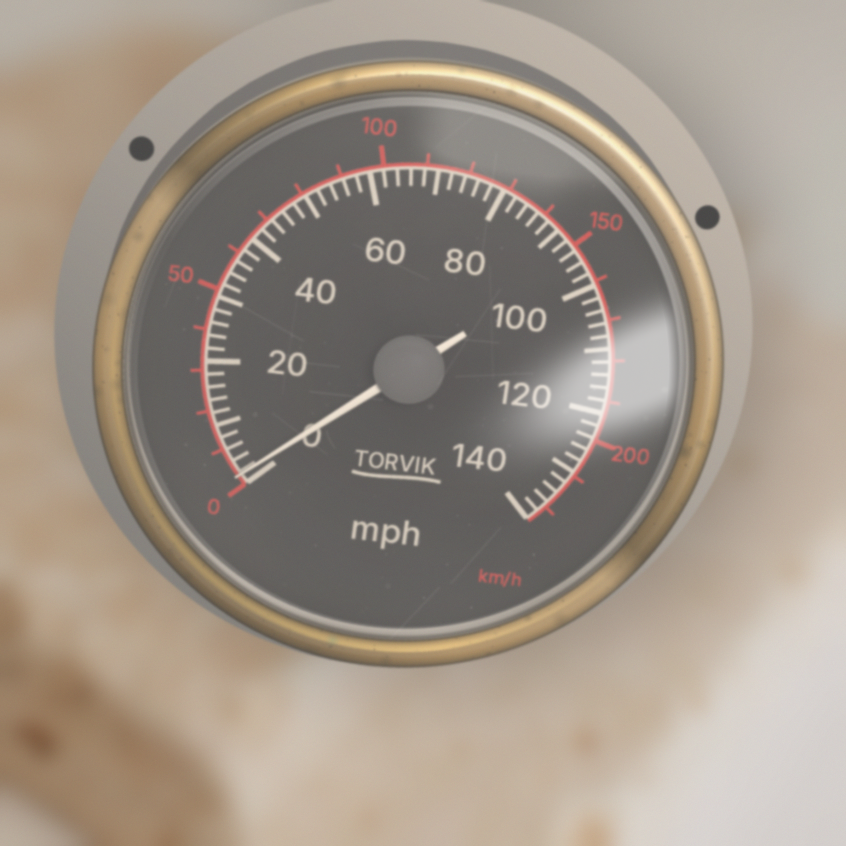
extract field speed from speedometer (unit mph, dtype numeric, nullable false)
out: 2 mph
